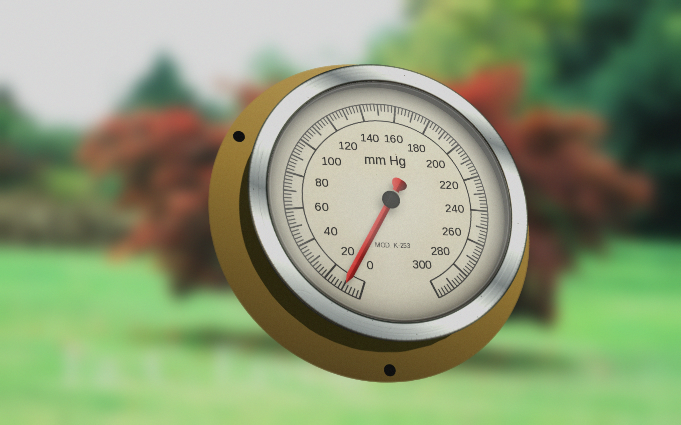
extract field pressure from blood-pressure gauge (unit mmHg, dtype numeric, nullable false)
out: 10 mmHg
